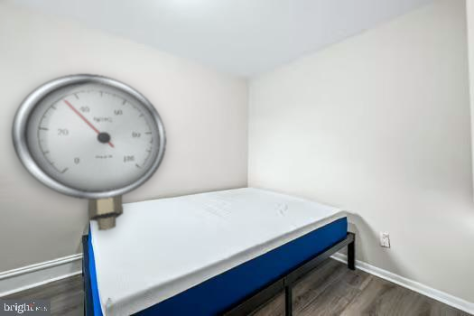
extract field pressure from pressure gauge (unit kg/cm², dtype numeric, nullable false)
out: 35 kg/cm²
